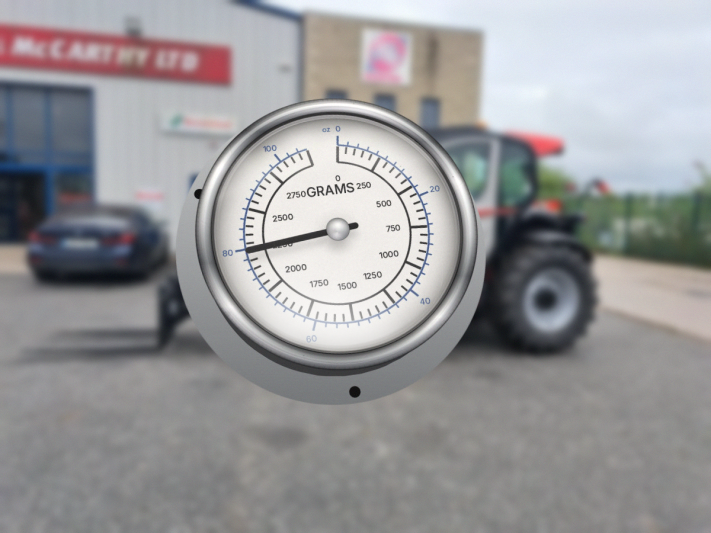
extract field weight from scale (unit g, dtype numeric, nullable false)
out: 2250 g
